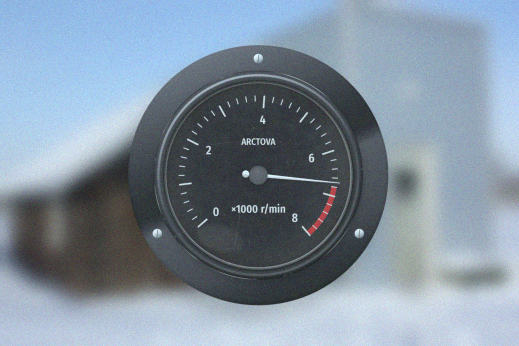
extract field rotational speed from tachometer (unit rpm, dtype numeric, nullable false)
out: 6700 rpm
